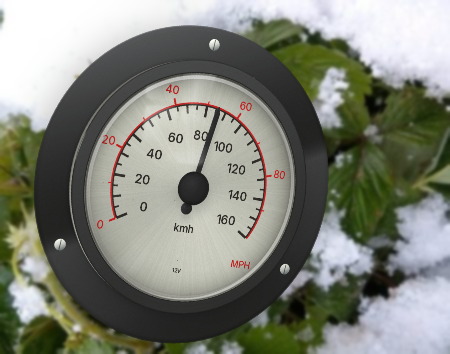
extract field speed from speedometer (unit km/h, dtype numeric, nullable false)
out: 85 km/h
